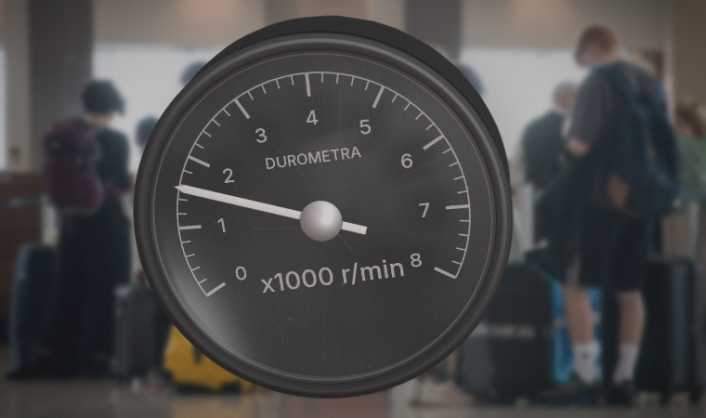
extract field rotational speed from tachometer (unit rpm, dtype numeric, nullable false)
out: 1600 rpm
